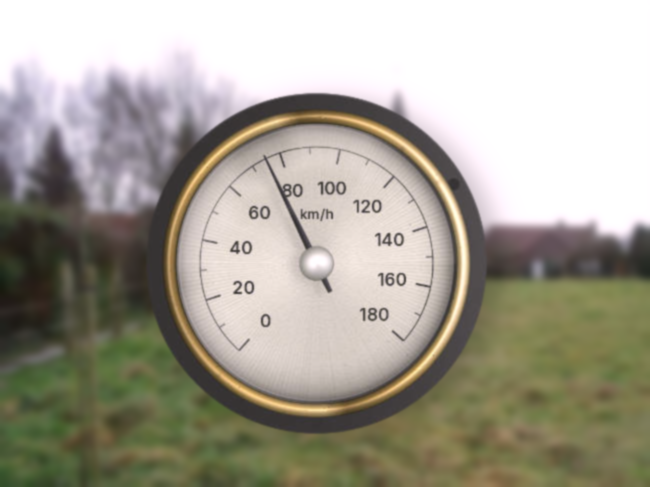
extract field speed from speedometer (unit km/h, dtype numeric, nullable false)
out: 75 km/h
